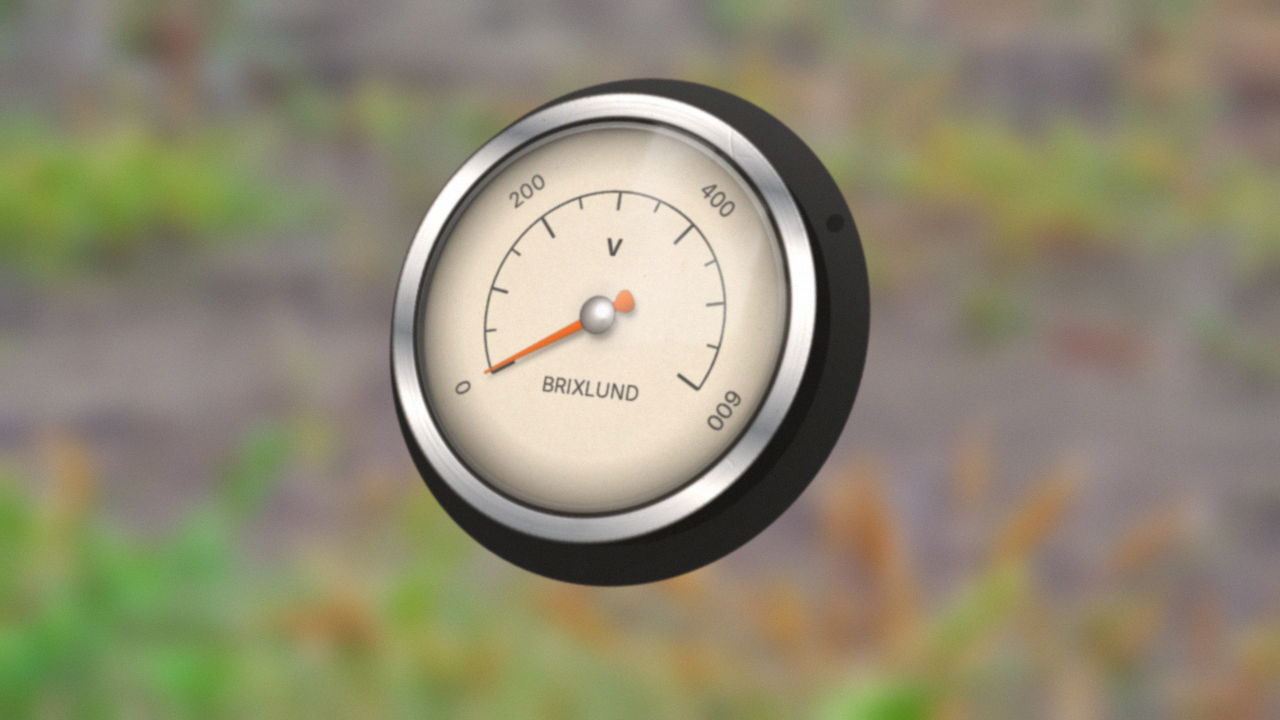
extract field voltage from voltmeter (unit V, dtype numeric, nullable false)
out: 0 V
